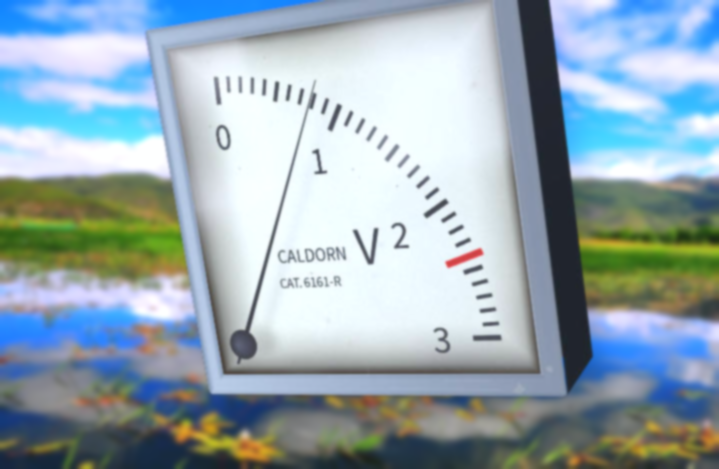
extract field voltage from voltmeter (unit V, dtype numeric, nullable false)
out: 0.8 V
